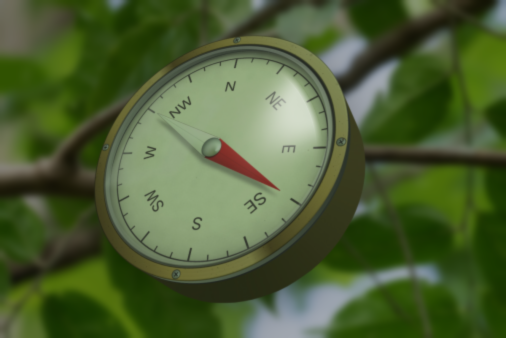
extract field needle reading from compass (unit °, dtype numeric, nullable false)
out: 120 °
